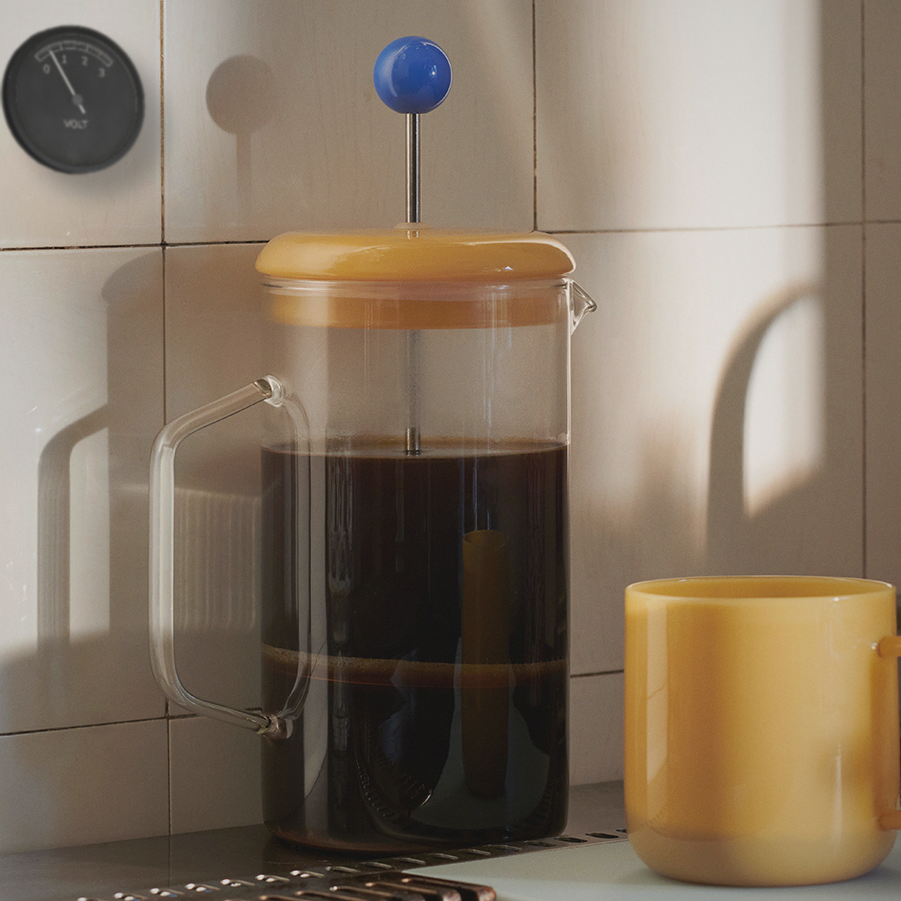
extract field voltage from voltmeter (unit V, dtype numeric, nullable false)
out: 0.5 V
